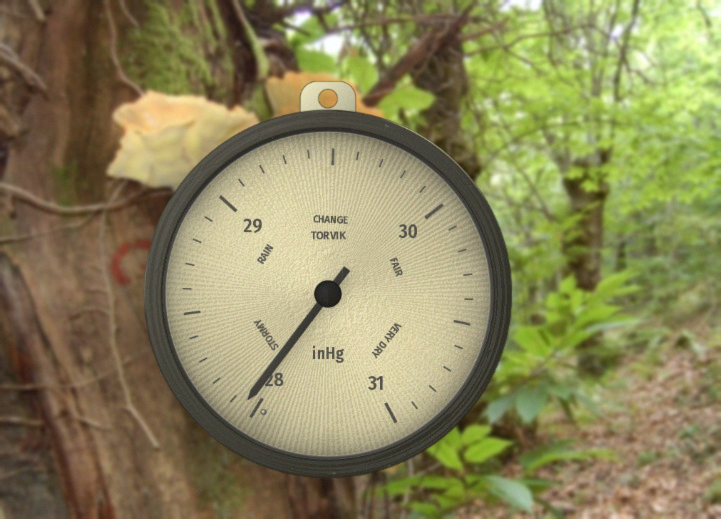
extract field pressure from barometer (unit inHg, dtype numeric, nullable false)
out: 28.05 inHg
